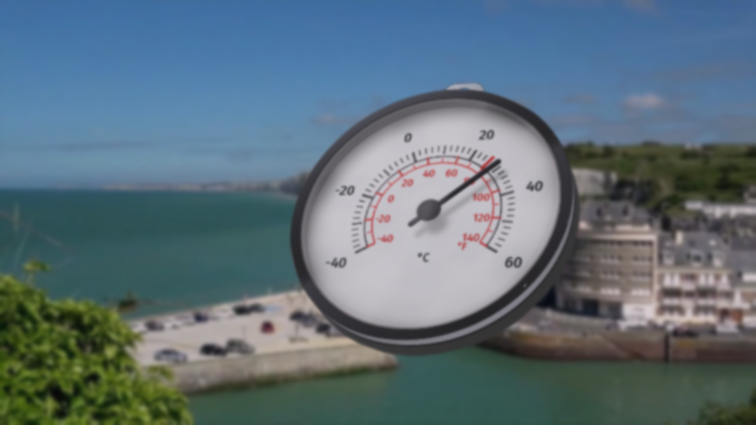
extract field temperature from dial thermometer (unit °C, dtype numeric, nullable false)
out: 30 °C
